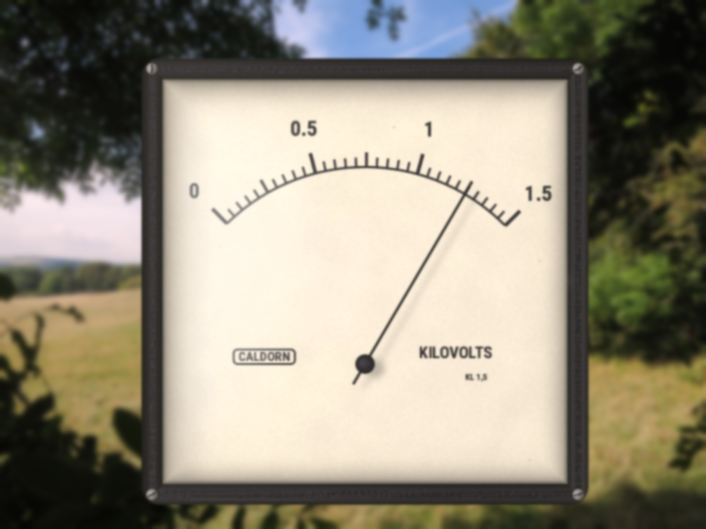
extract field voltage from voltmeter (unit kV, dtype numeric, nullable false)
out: 1.25 kV
